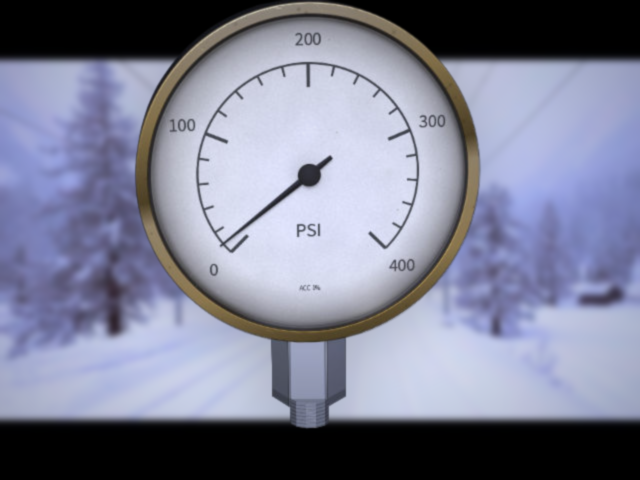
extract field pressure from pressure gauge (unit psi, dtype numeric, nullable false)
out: 10 psi
